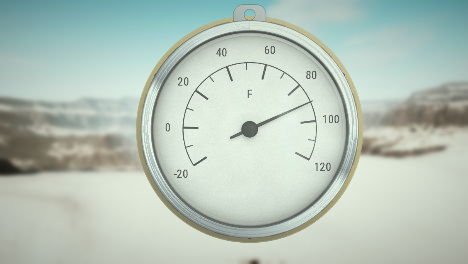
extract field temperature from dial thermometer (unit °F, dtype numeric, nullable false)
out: 90 °F
